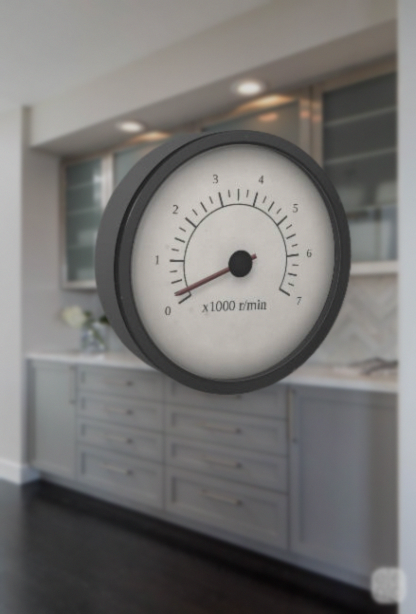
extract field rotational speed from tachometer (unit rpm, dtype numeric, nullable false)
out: 250 rpm
